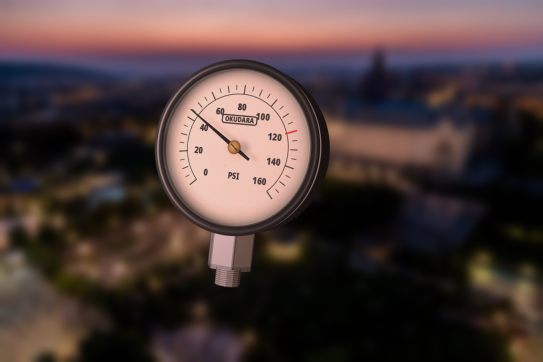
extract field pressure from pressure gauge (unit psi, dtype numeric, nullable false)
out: 45 psi
